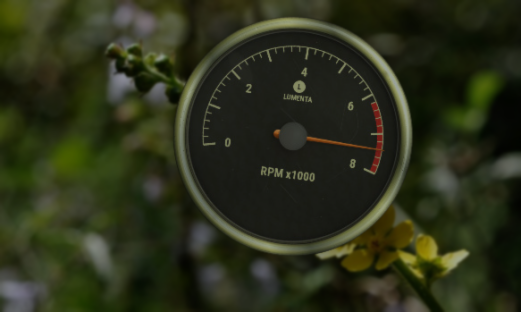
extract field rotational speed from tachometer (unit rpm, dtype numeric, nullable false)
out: 7400 rpm
